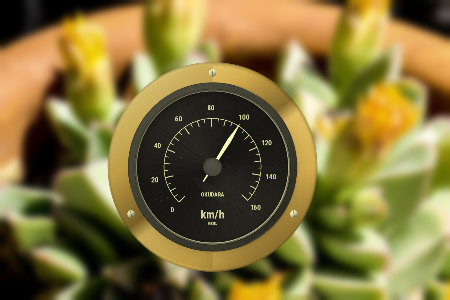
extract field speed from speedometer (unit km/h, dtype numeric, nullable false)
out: 100 km/h
